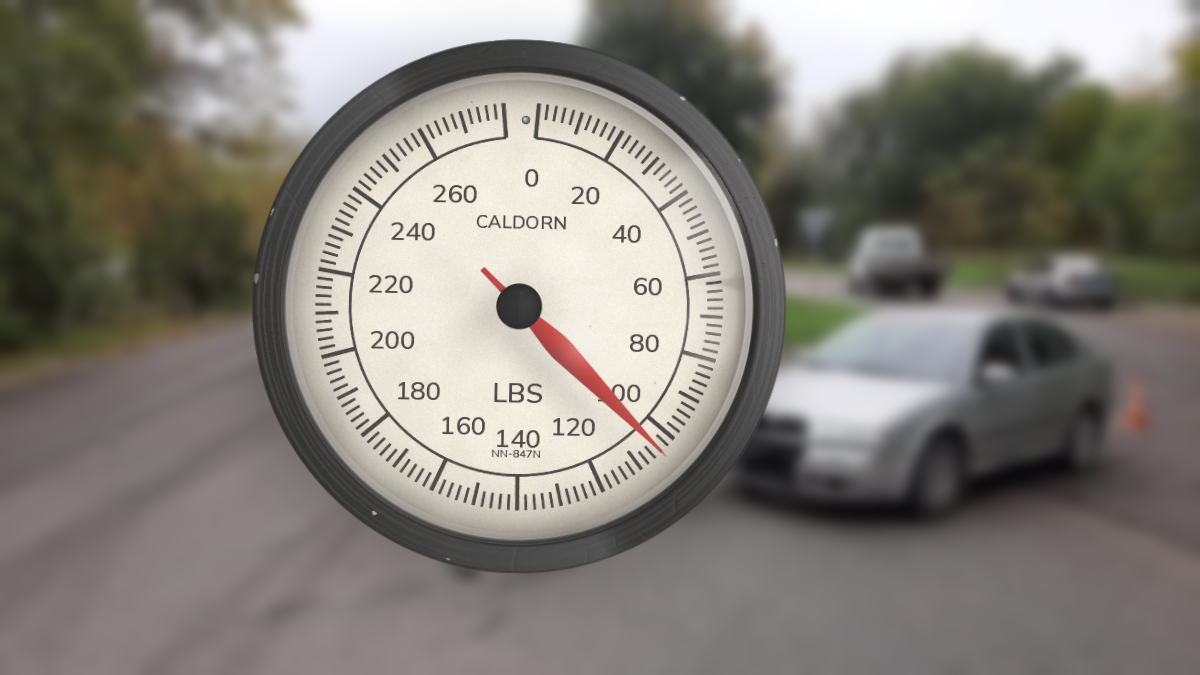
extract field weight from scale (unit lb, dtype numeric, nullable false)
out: 104 lb
